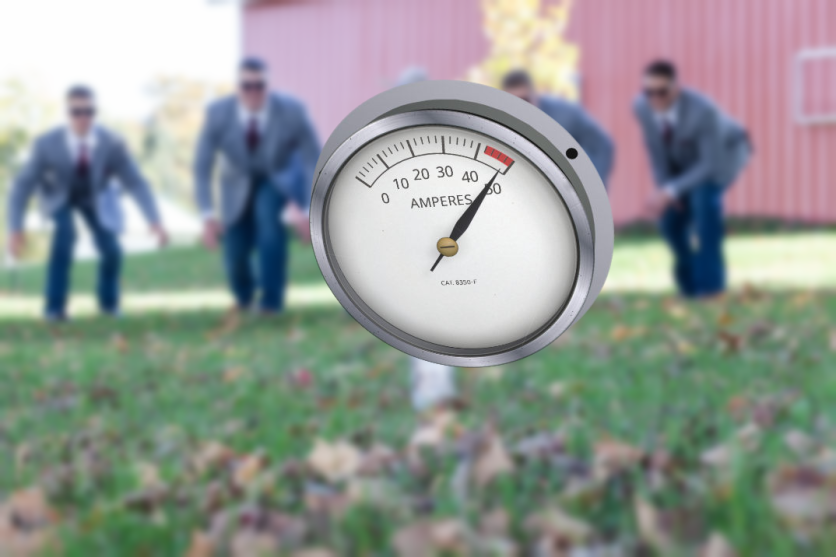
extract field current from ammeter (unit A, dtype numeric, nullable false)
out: 48 A
